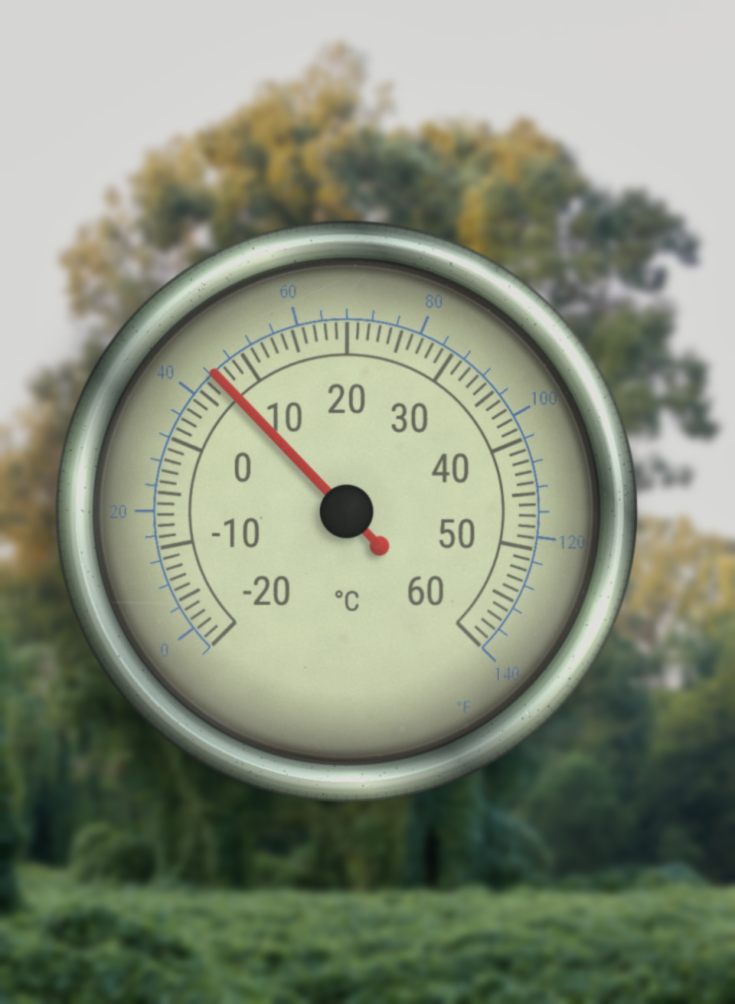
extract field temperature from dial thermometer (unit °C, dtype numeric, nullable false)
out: 7 °C
